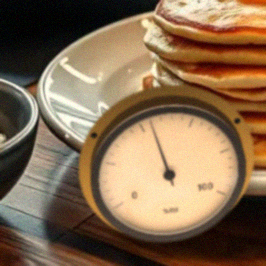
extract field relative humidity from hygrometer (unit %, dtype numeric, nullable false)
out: 44 %
